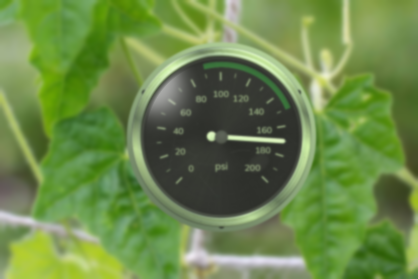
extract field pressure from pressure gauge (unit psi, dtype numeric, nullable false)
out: 170 psi
